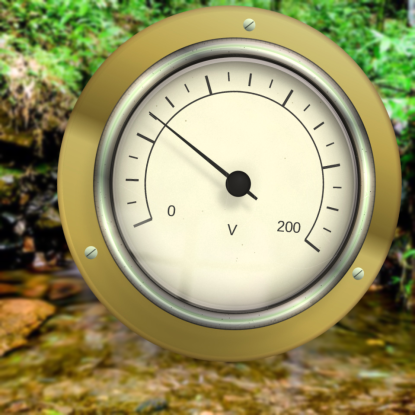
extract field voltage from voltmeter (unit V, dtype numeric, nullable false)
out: 50 V
